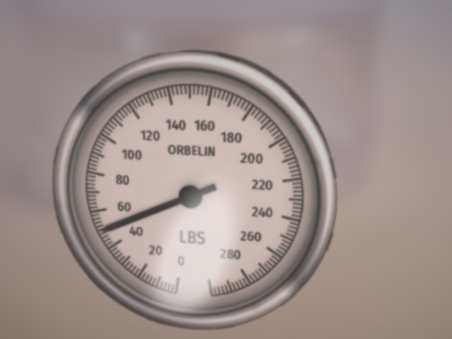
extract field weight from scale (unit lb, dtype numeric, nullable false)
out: 50 lb
